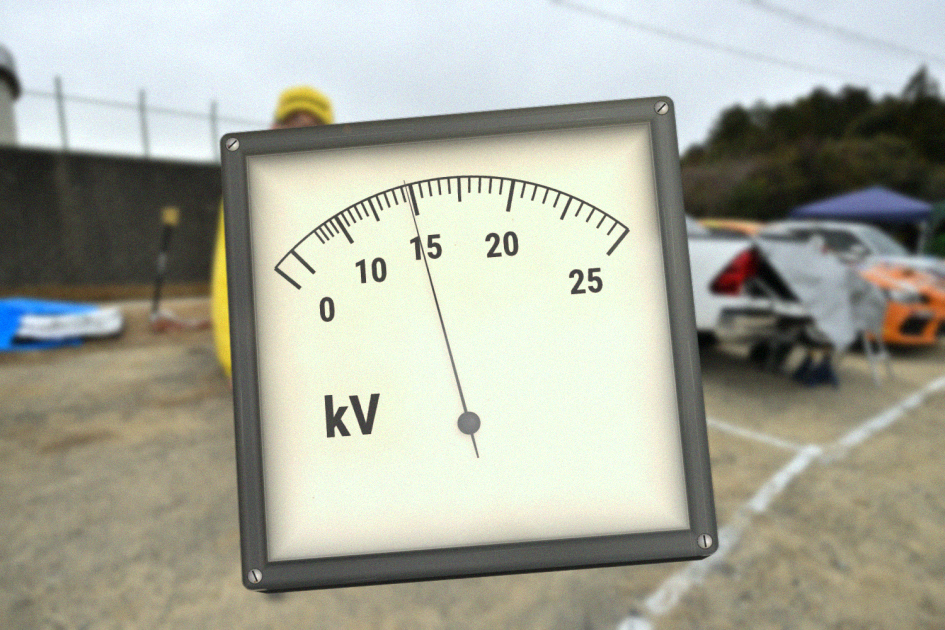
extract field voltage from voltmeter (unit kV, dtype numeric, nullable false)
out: 14.75 kV
